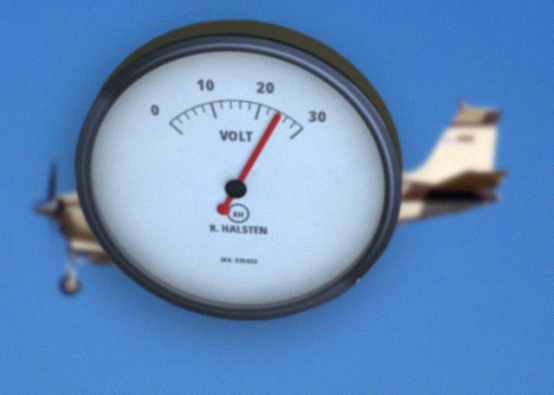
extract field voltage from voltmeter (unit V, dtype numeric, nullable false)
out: 24 V
